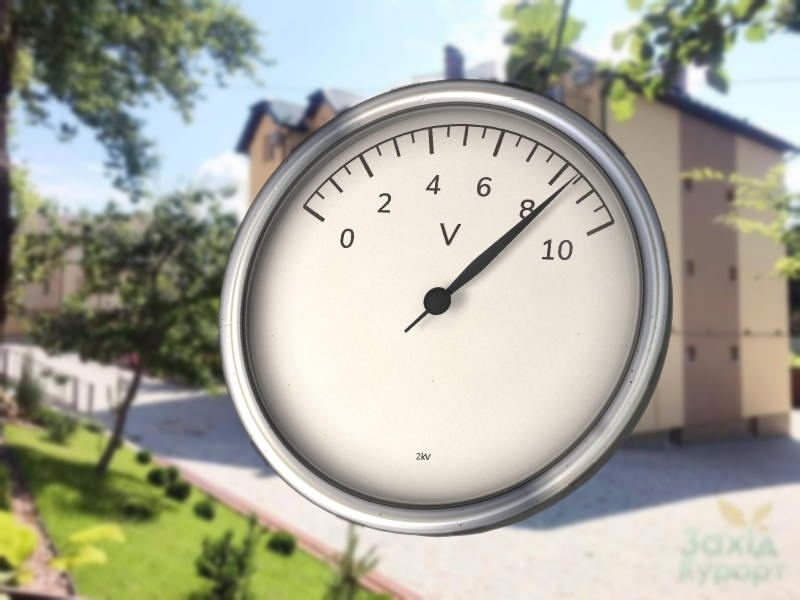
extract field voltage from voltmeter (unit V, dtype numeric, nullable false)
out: 8.5 V
